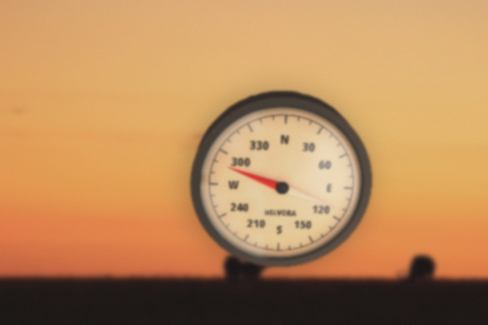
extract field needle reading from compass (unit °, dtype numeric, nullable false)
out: 290 °
